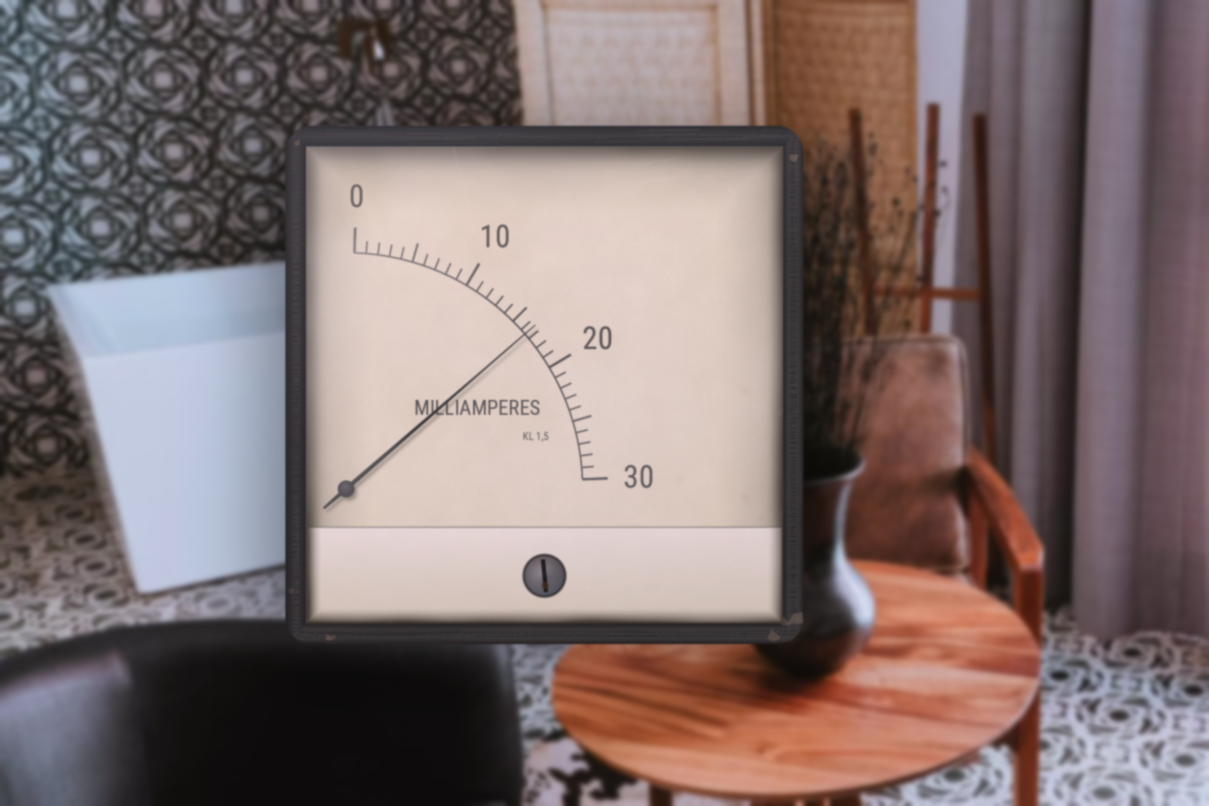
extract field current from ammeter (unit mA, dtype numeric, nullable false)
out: 16.5 mA
